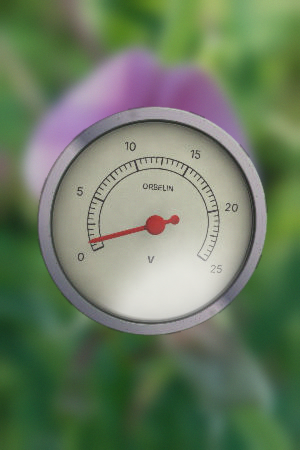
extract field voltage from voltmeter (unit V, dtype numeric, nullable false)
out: 1 V
